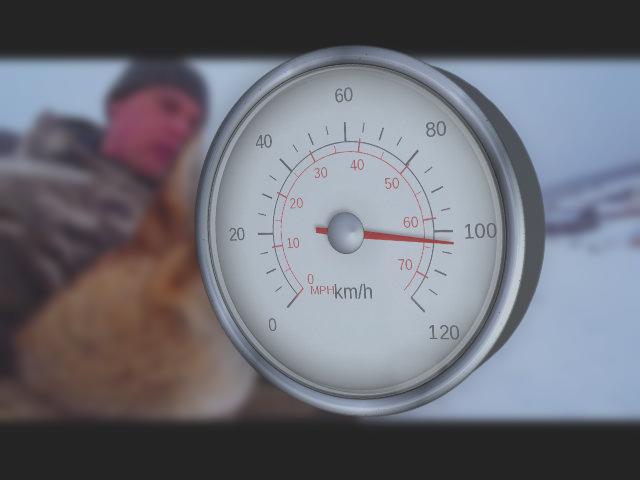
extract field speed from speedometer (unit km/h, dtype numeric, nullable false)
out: 102.5 km/h
